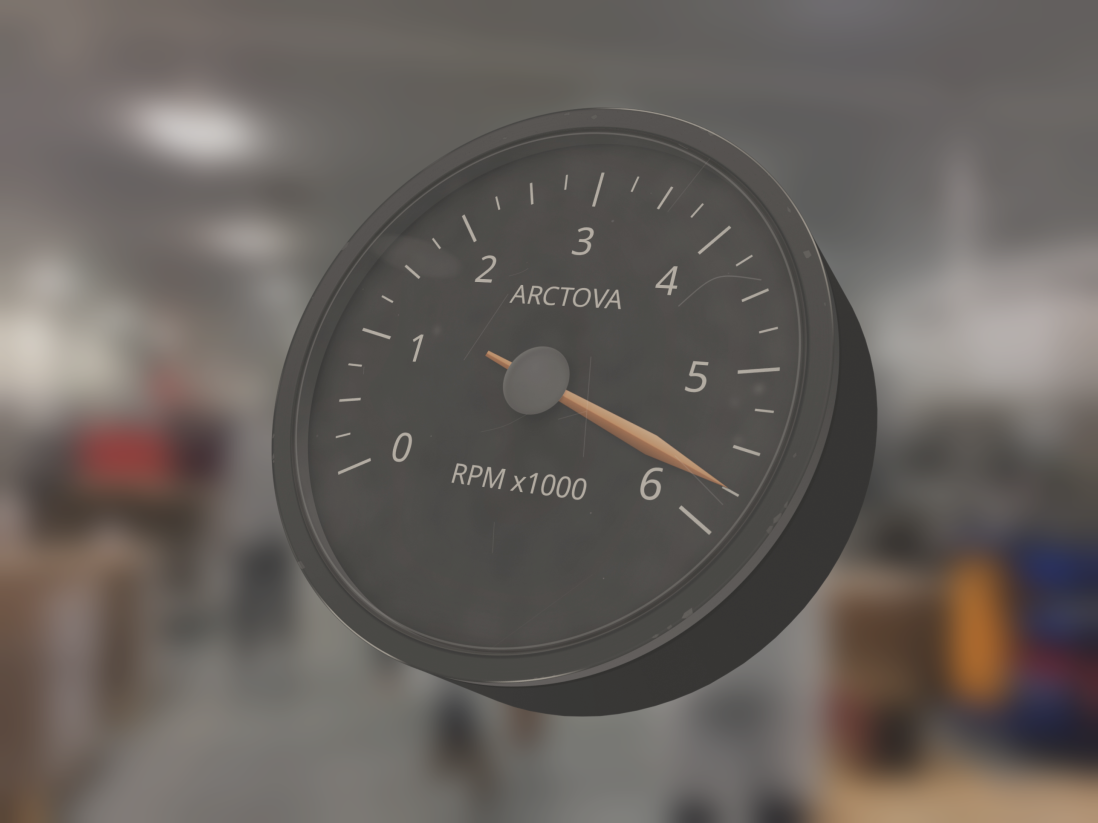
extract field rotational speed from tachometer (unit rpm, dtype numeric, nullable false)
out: 5750 rpm
